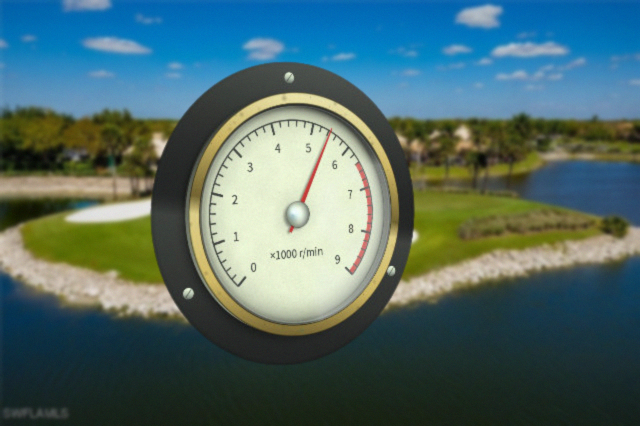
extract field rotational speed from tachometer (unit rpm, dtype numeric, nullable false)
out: 5400 rpm
